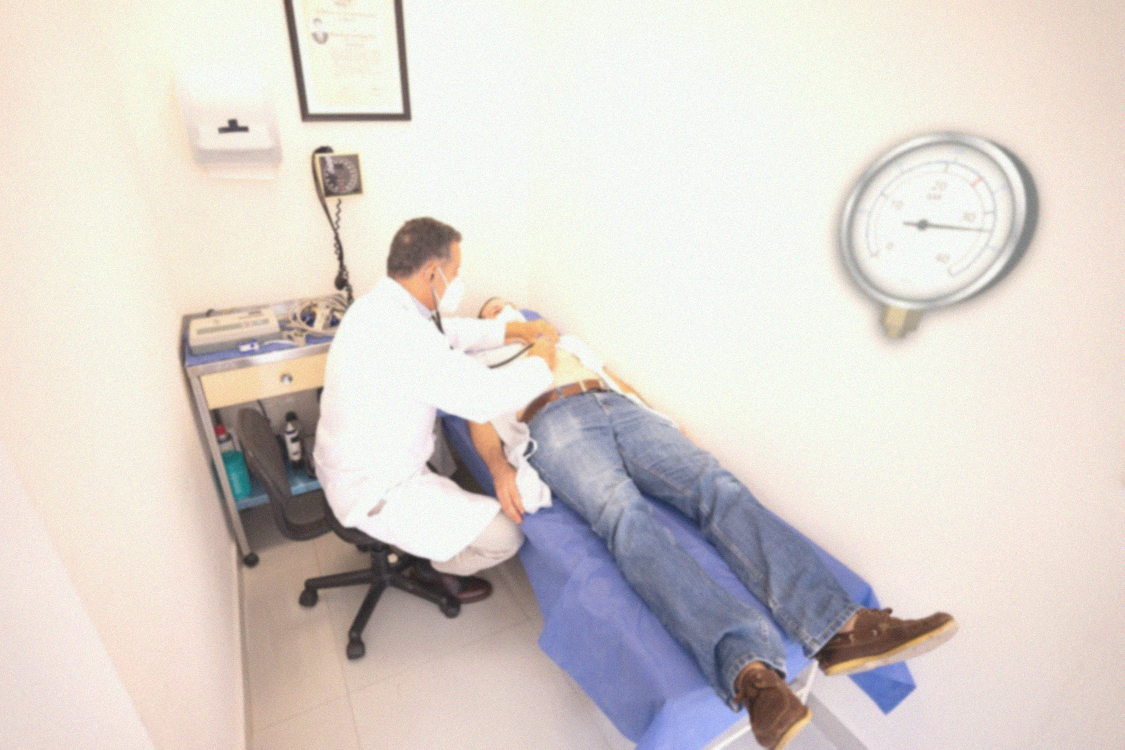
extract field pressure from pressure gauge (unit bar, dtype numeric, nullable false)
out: 32.5 bar
